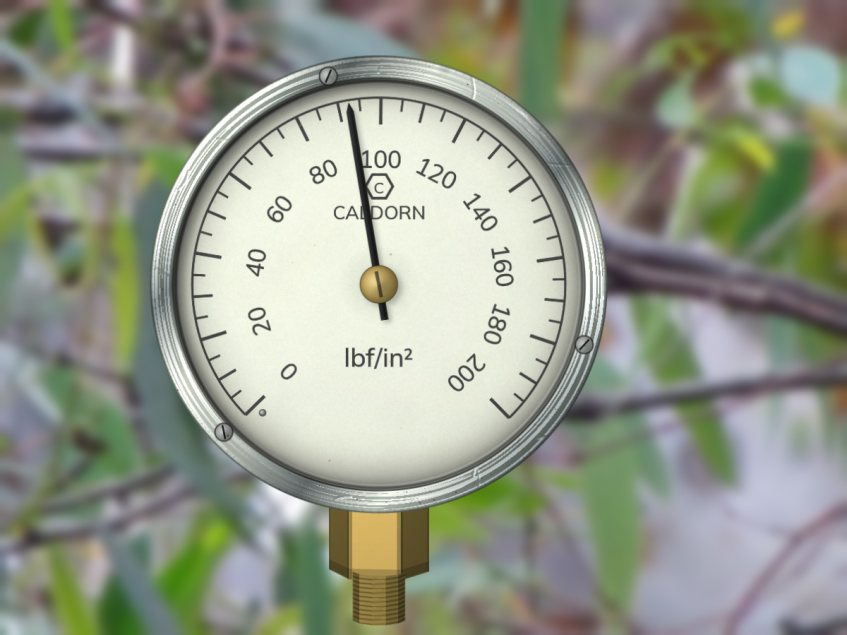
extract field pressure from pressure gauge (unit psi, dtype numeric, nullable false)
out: 92.5 psi
